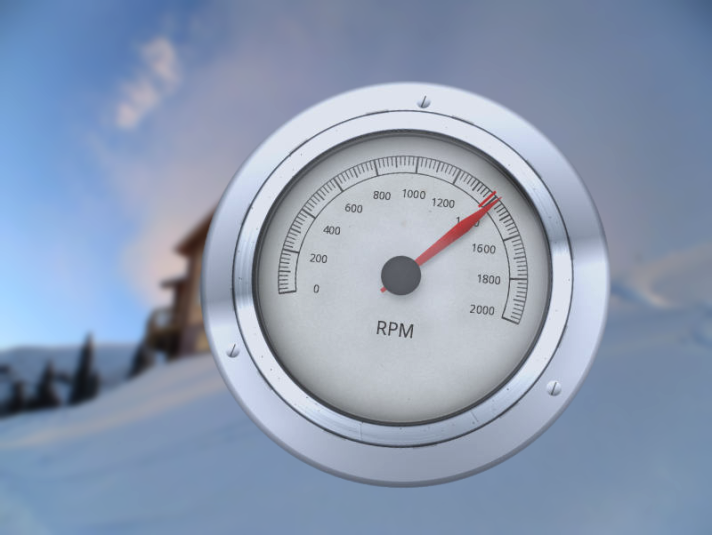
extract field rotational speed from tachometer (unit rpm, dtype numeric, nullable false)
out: 1420 rpm
